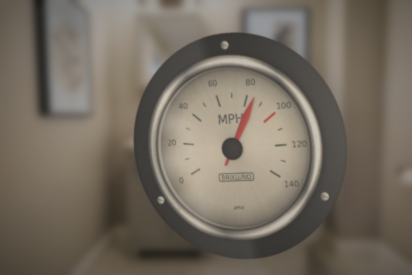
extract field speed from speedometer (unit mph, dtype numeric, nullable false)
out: 85 mph
